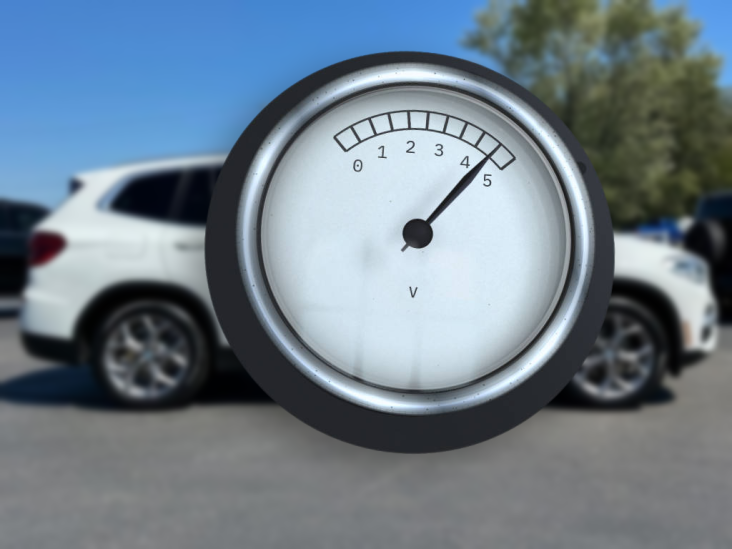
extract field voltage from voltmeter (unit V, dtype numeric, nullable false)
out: 4.5 V
